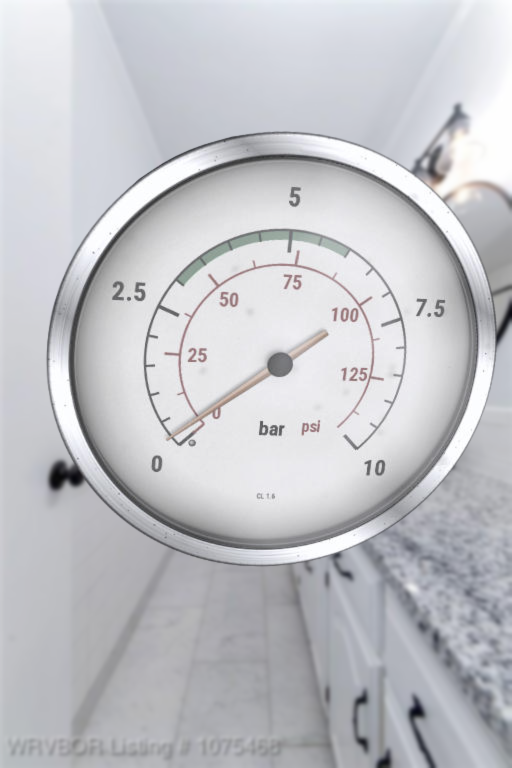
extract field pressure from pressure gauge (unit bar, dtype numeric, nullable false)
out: 0.25 bar
